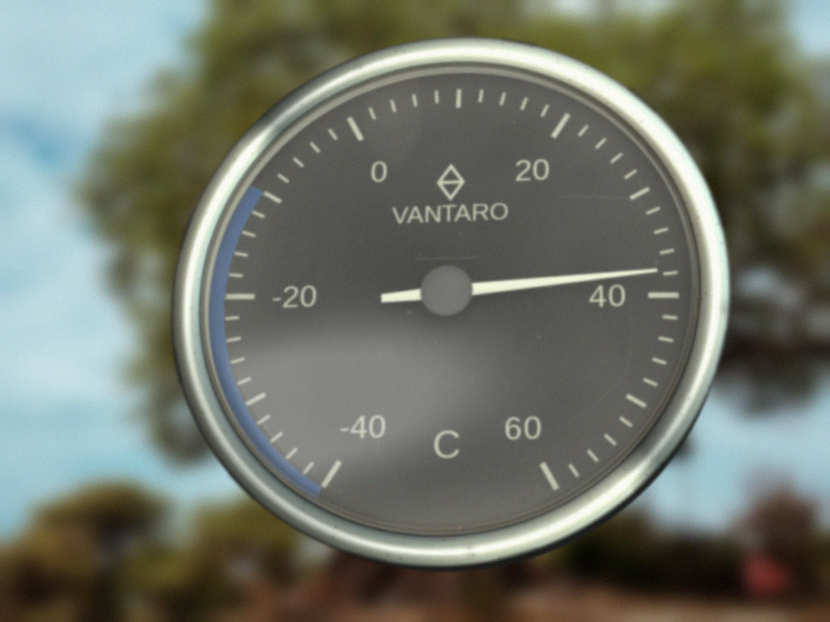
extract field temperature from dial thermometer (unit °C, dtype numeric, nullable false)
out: 38 °C
